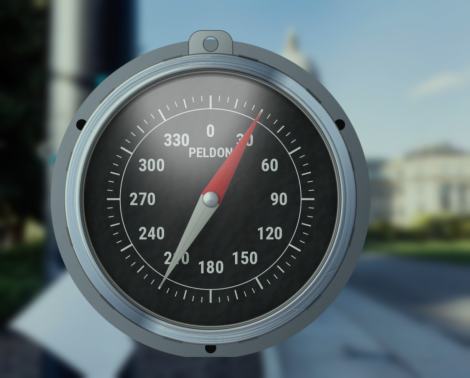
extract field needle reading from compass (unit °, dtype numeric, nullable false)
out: 30 °
